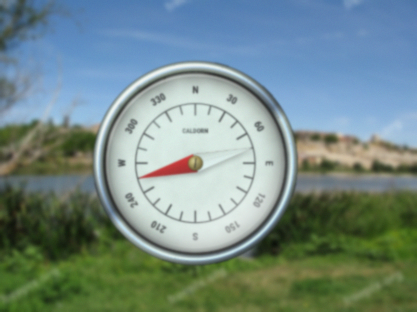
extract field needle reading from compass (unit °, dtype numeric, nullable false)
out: 255 °
